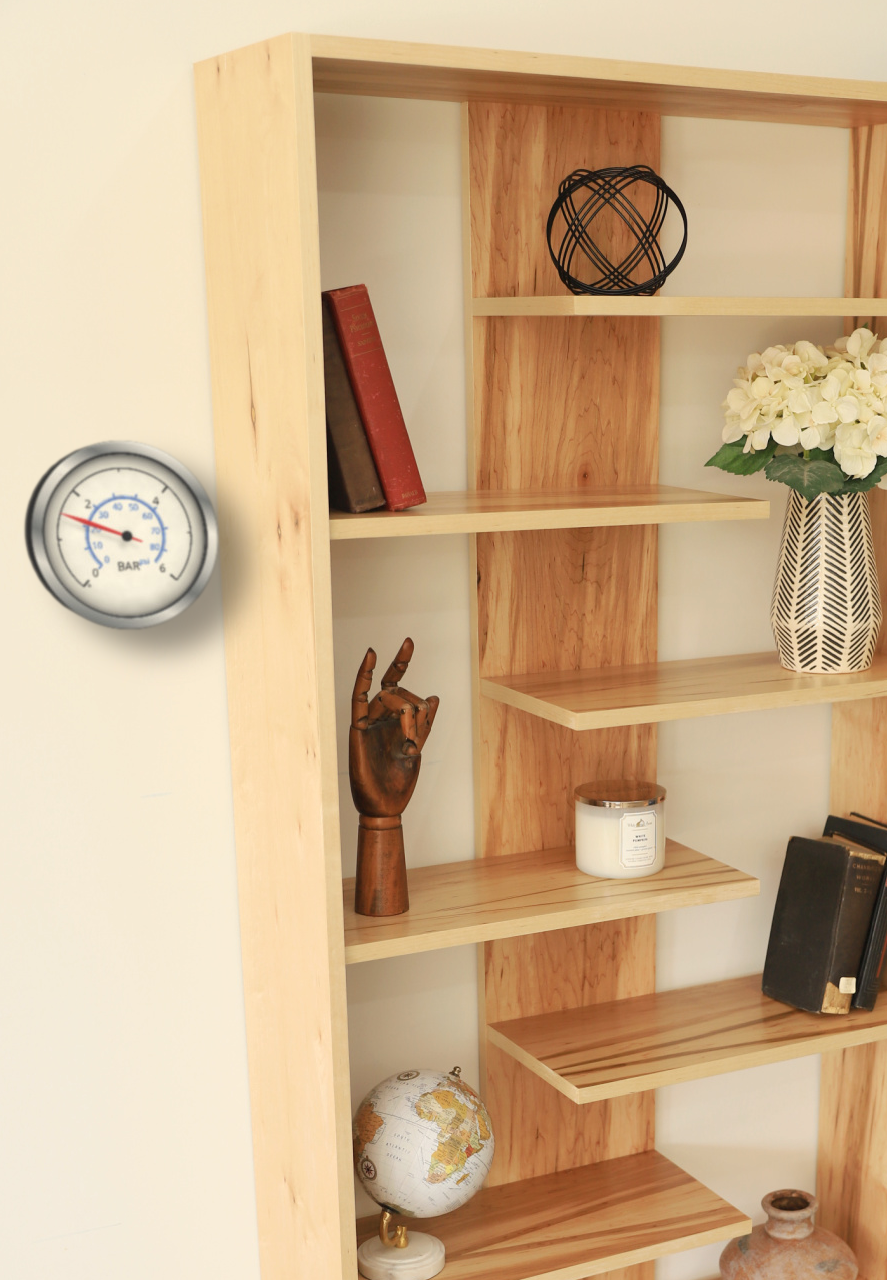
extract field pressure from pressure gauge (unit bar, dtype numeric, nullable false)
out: 1.5 bar
